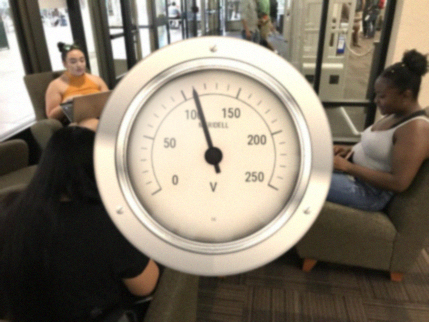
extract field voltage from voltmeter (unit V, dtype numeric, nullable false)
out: 110 V
